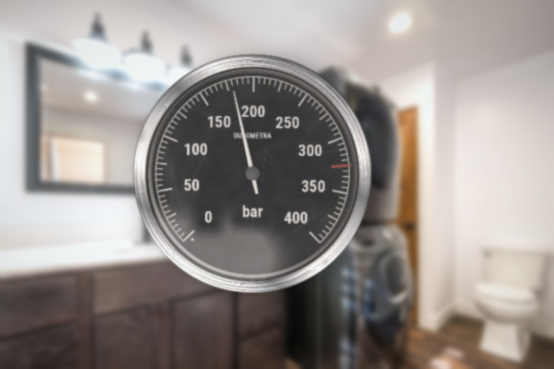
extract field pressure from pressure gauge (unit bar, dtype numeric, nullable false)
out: 180 bar
